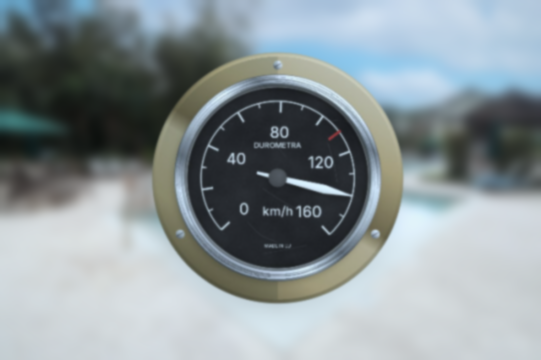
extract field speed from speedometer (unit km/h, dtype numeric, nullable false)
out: 140 km/h
